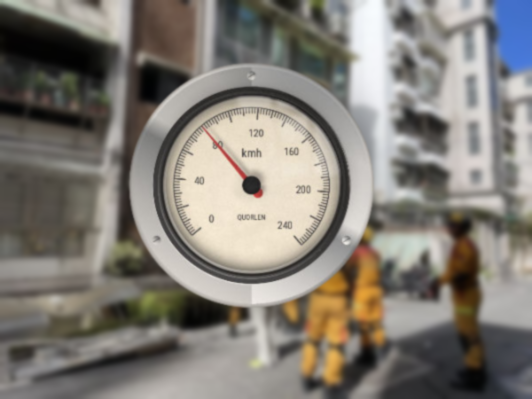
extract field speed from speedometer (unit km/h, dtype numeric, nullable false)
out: 80 km/h
